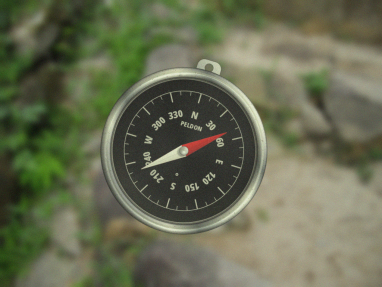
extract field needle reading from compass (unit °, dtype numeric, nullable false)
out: 50 °
